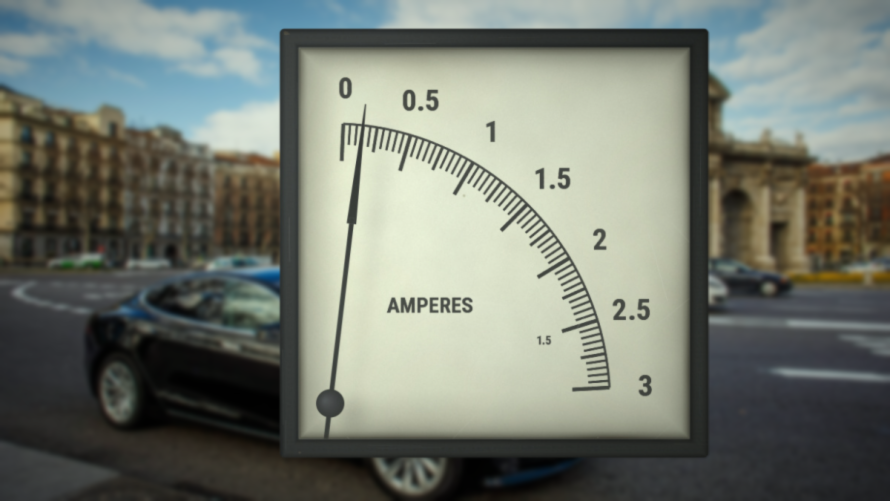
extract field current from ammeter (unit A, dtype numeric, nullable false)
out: 0.15 A
